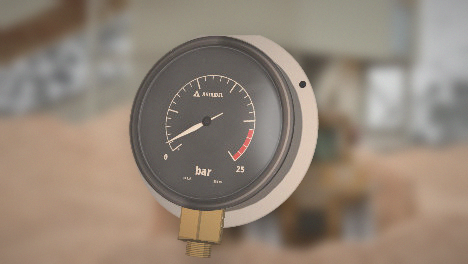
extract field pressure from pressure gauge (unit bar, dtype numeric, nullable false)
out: 1 bar
